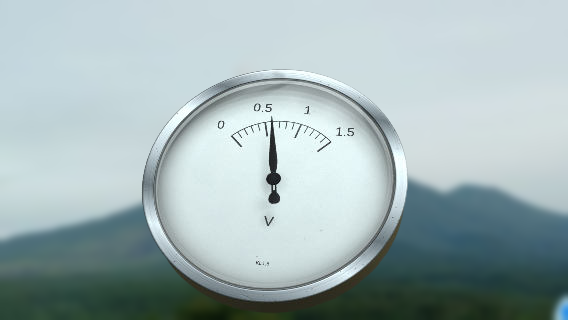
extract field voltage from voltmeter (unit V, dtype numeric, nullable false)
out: 0.6 V
